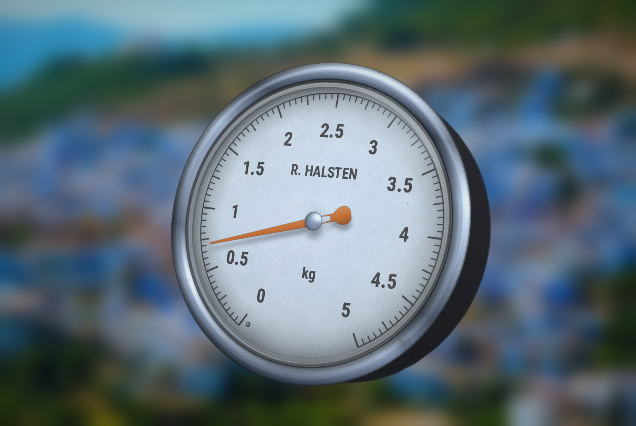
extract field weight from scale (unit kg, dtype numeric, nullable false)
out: 0.7 kg
